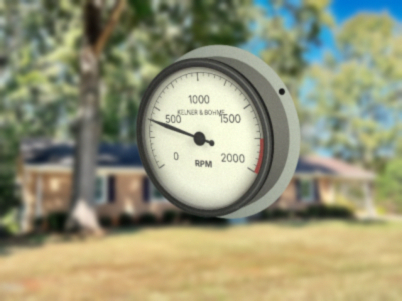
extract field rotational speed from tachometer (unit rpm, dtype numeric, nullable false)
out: 400 rpm
